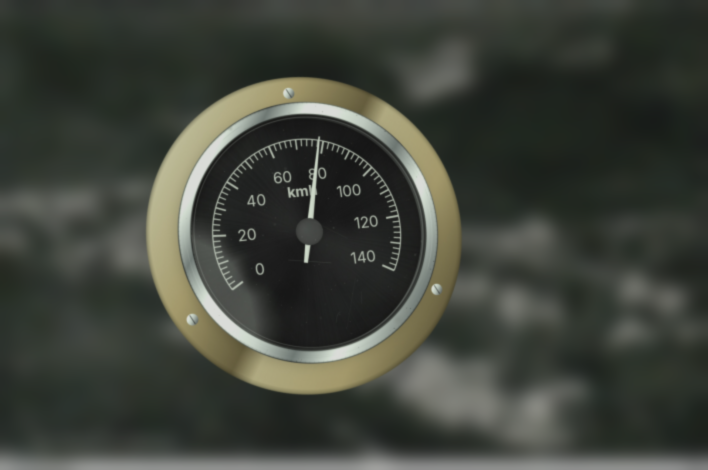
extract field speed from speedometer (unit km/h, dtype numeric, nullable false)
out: 78 km/h
